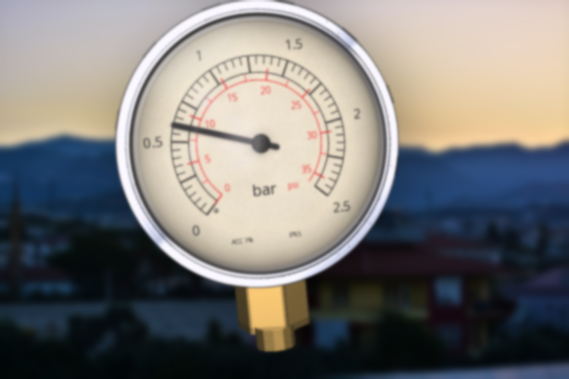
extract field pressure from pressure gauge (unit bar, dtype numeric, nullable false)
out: 0.6 bar
